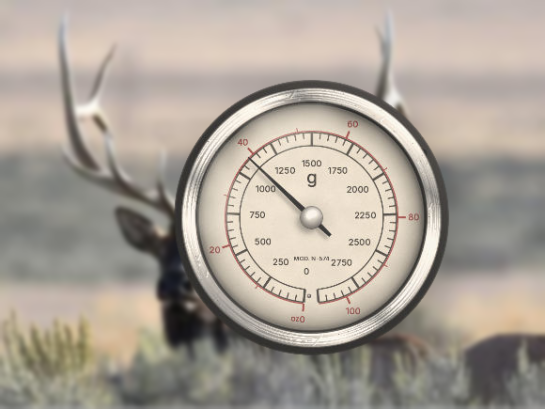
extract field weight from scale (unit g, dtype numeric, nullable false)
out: 1100 g
